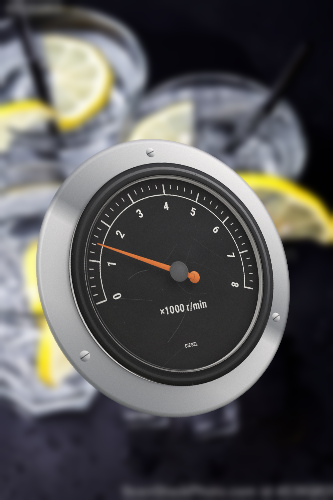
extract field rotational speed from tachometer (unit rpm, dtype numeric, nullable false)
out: 1400 rpm
